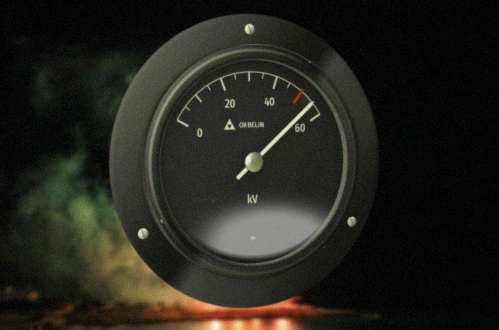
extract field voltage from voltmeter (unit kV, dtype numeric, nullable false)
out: 55 kV
